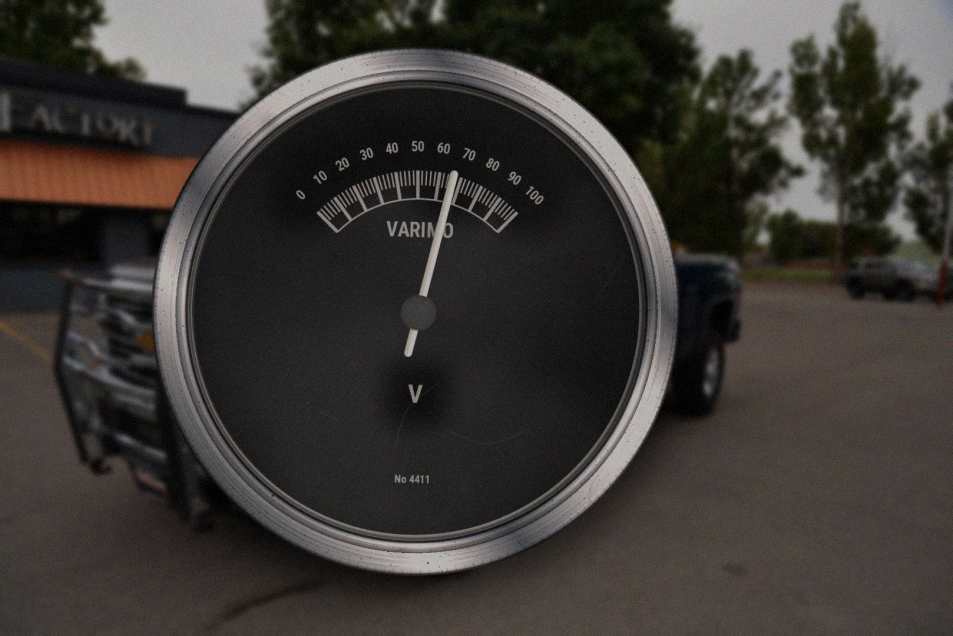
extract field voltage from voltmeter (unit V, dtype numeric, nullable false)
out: 66 V
